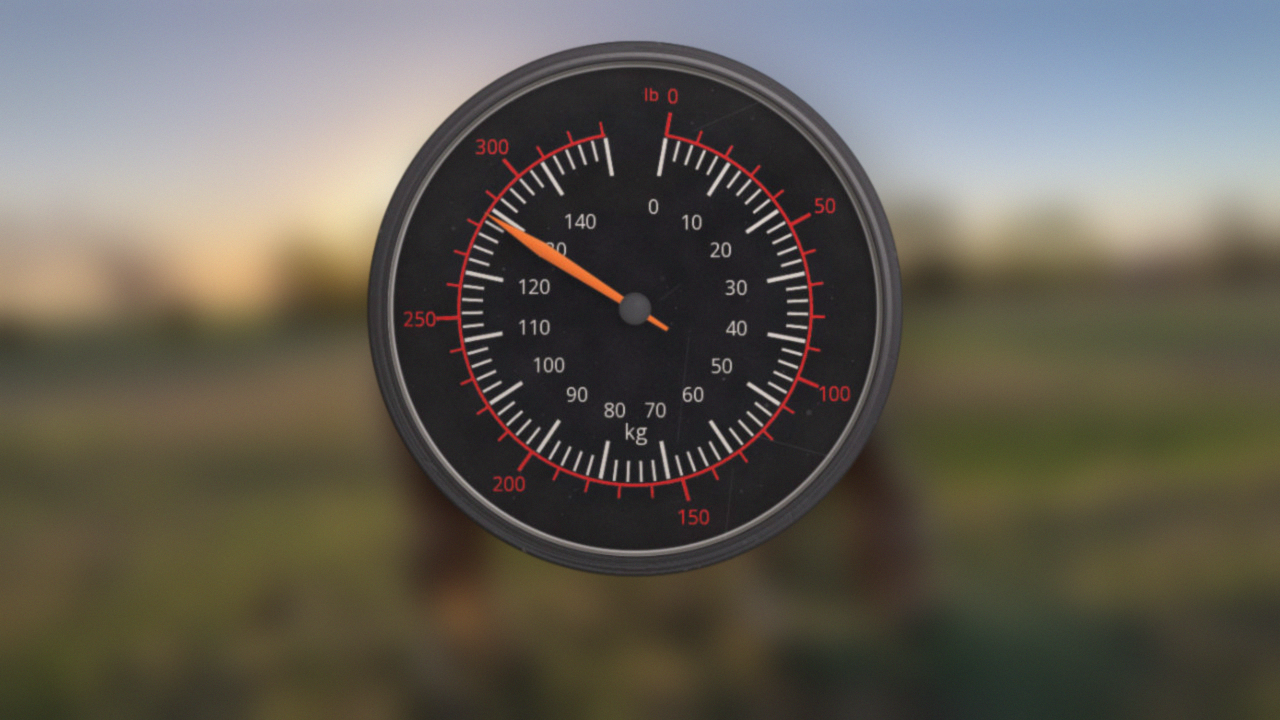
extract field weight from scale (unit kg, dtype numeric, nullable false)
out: 129 kg
